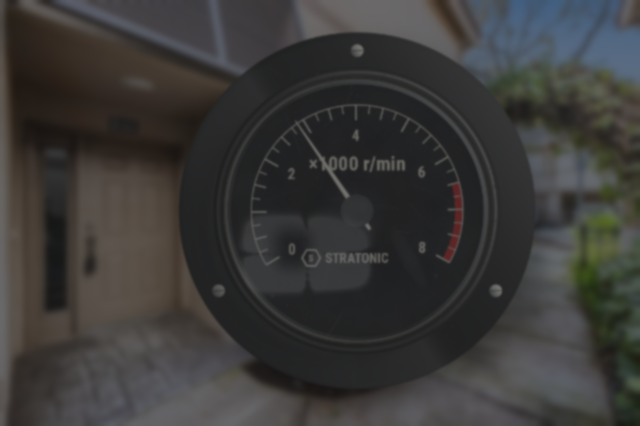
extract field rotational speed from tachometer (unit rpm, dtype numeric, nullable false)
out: 2875 rpm
